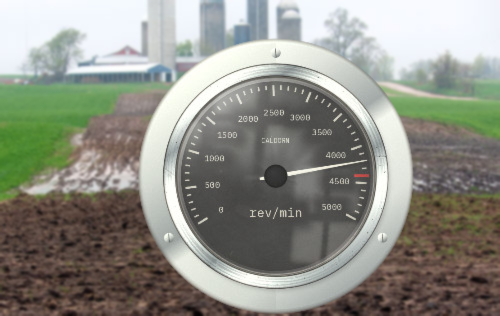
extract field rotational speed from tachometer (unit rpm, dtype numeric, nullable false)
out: 4200 rpm
